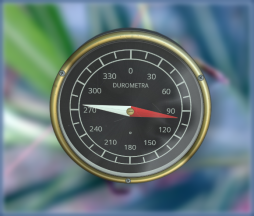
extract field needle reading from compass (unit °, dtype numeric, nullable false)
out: 97.5 °
